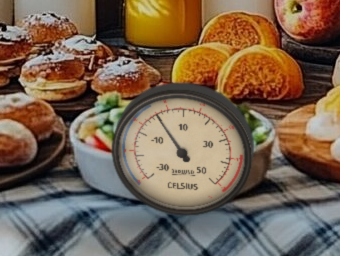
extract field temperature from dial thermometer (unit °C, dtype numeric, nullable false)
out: 0 °C
